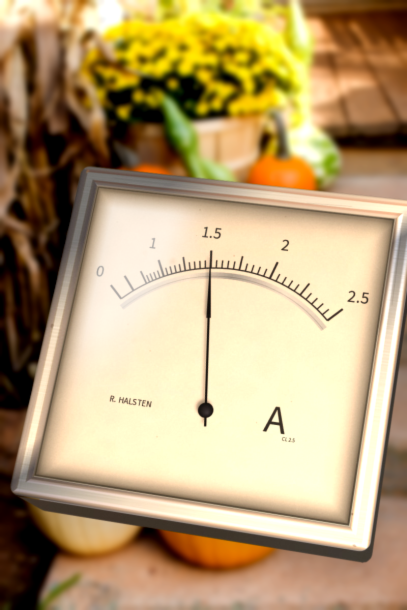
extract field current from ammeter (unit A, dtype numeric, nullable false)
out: 1.5 A
